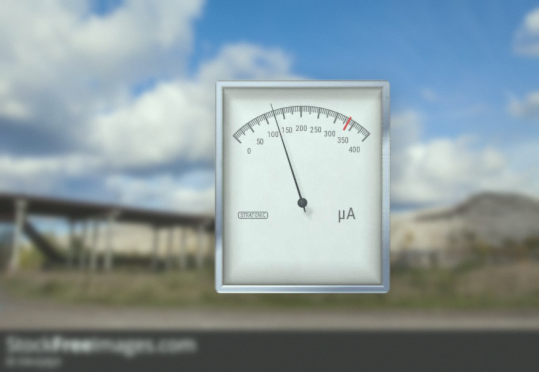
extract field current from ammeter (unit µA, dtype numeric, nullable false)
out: 125 µA
